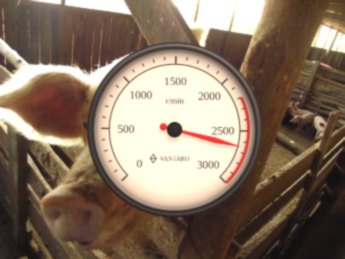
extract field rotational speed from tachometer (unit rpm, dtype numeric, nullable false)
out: 2650 rpm
